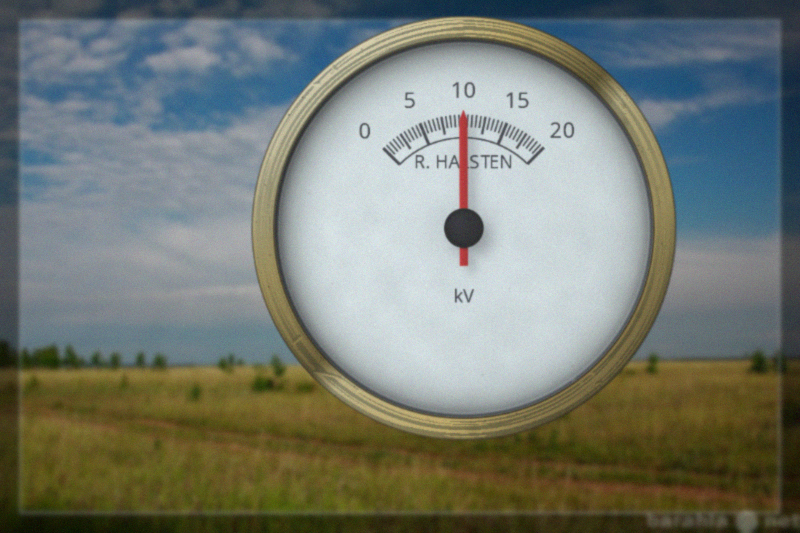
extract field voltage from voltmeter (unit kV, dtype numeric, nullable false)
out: 10 kV
